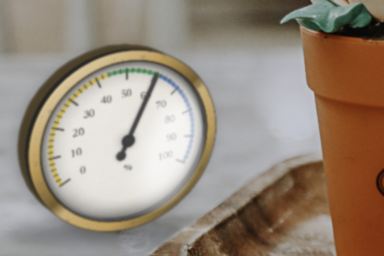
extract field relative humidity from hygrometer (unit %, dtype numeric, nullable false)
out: 60 %
